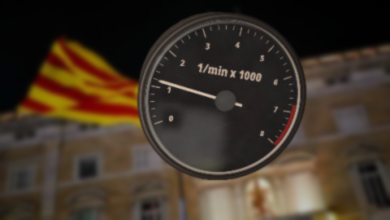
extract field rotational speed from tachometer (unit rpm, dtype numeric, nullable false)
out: 1200 rpm
